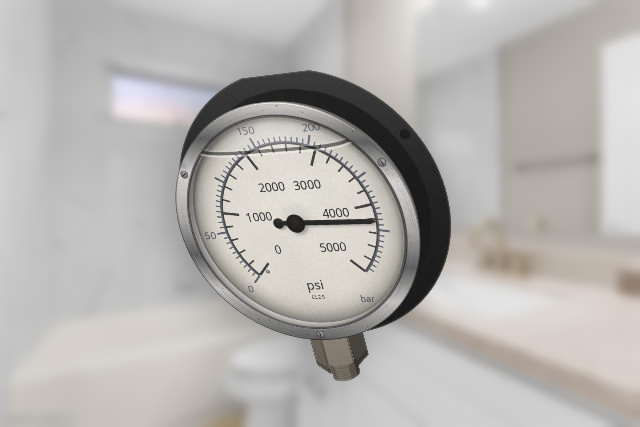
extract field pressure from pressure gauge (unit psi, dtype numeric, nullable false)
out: 4200 psi
